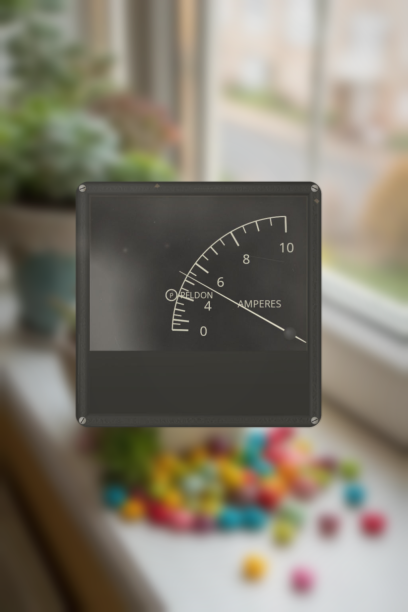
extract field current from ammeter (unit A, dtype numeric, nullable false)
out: 5.25 A
